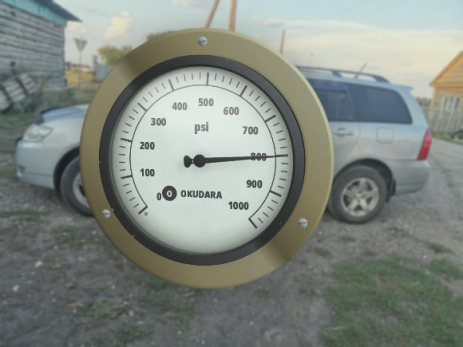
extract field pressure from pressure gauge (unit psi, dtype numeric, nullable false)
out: 800 psi
